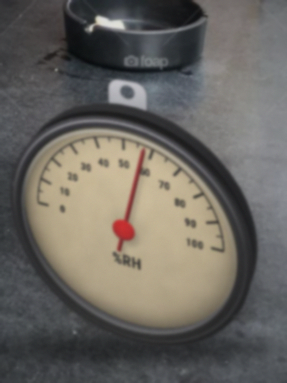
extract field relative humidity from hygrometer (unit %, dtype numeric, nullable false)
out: 57.5 %
